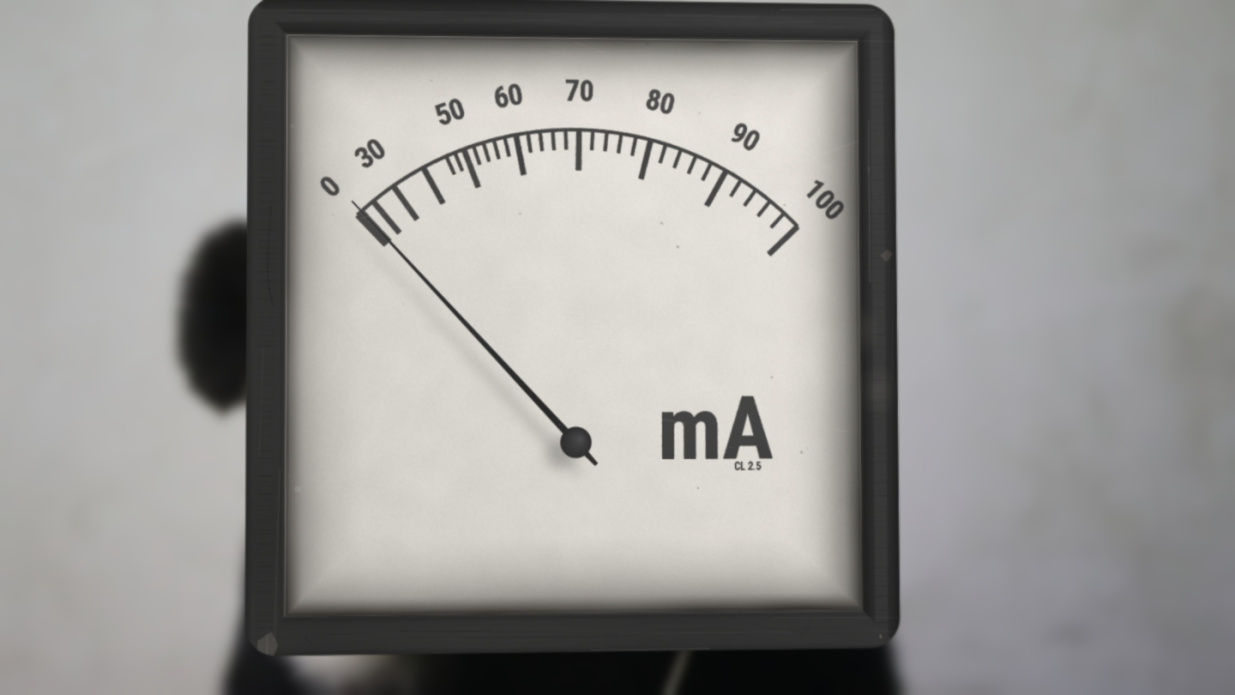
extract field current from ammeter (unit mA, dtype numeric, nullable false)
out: 10 mA
